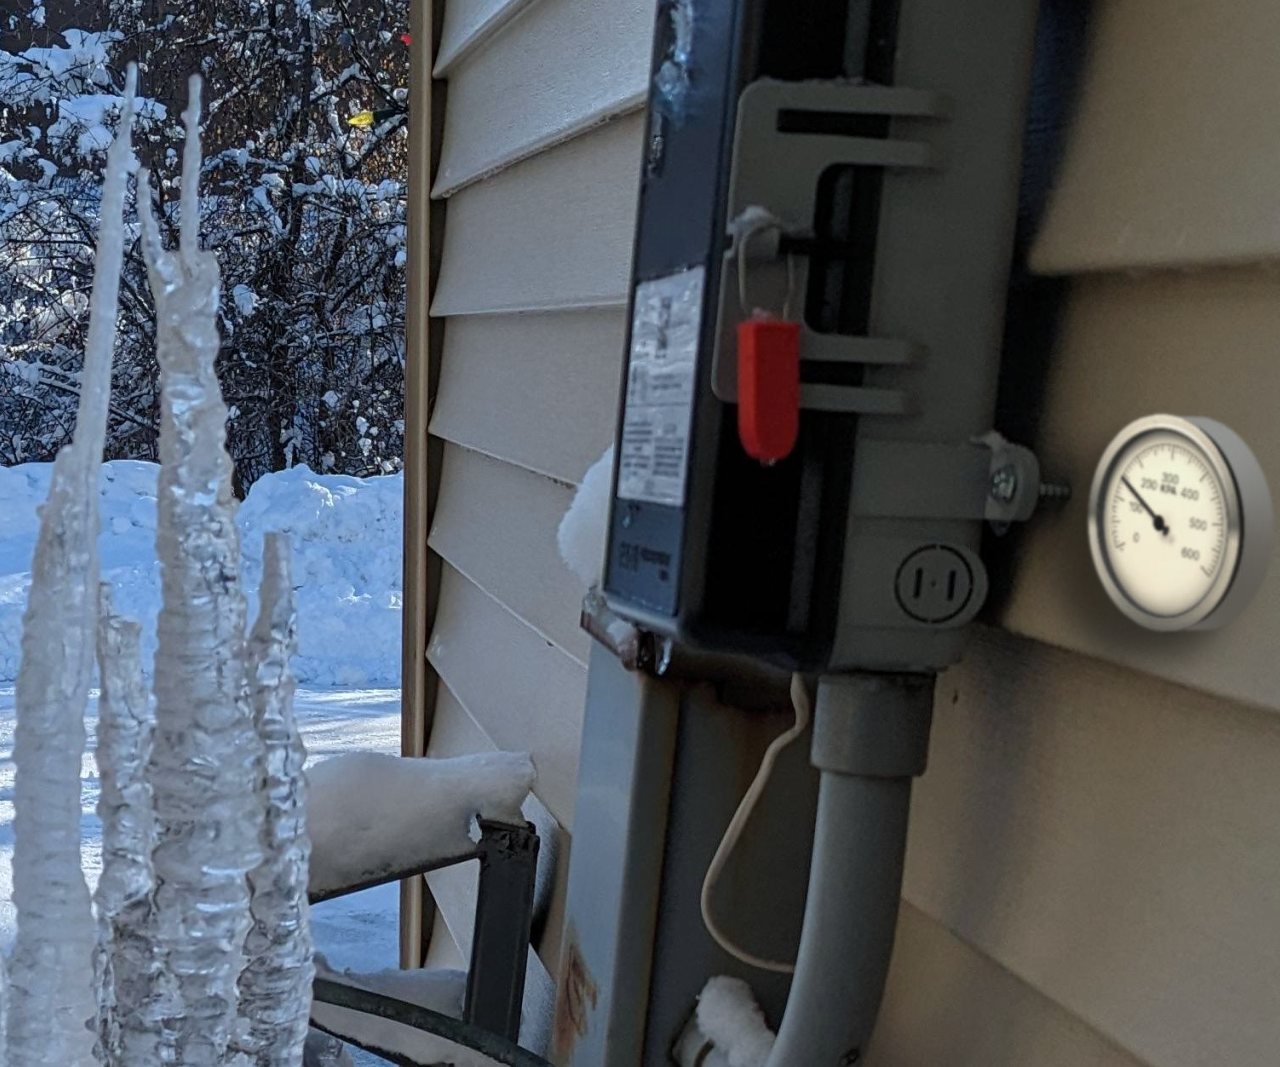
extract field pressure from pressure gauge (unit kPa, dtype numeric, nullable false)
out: 150 kPa
